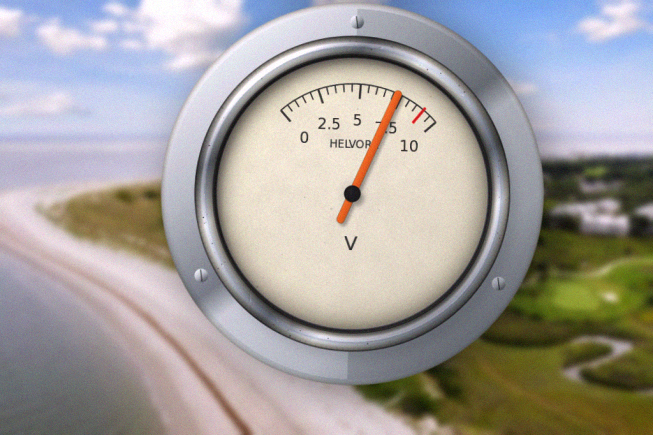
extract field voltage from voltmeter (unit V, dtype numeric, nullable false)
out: 7.25 V
